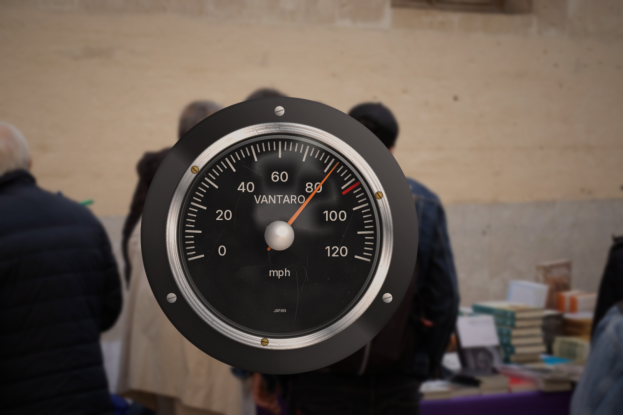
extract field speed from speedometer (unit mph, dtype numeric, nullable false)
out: 82 mph
